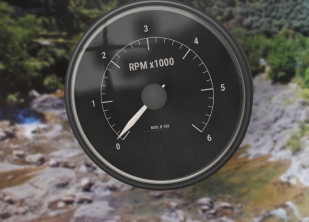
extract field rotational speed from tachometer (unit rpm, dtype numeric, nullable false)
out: 100 rpm
